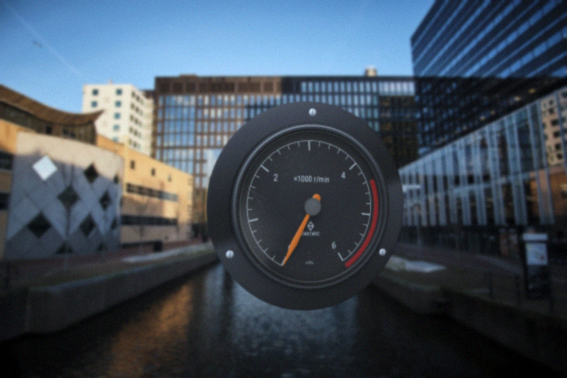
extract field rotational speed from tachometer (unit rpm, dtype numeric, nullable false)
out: 0 rpm
